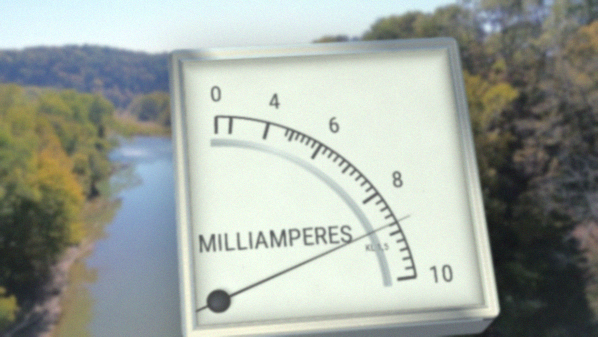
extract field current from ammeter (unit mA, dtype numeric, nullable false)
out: 8.8 mA
